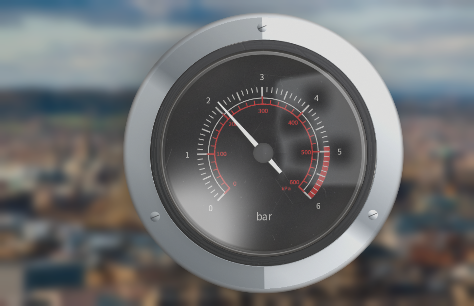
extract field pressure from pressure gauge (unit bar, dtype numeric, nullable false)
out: 2.1 bar
